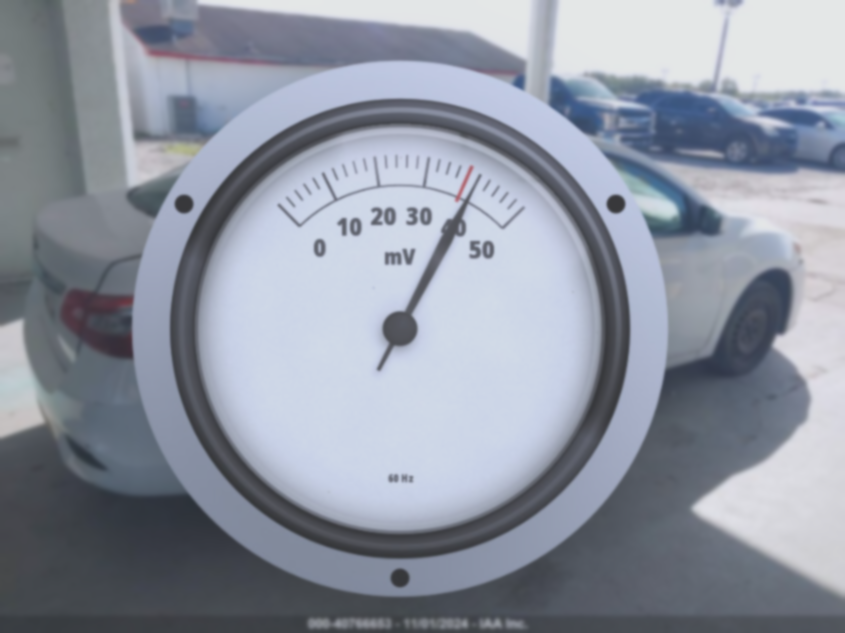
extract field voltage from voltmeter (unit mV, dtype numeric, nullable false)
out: 40 mV
